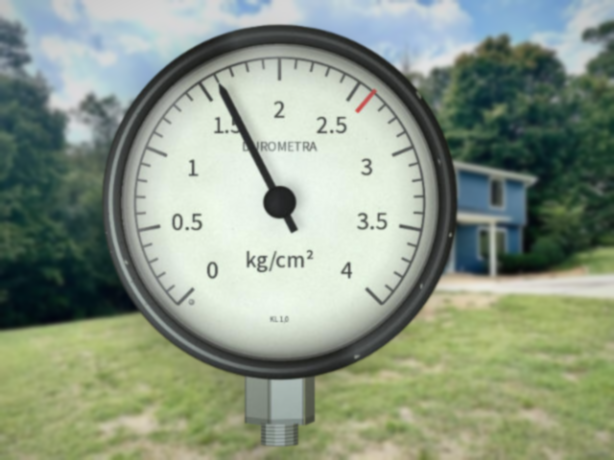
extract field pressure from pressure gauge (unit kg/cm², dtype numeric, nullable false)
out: 1.6 kg/cm²
